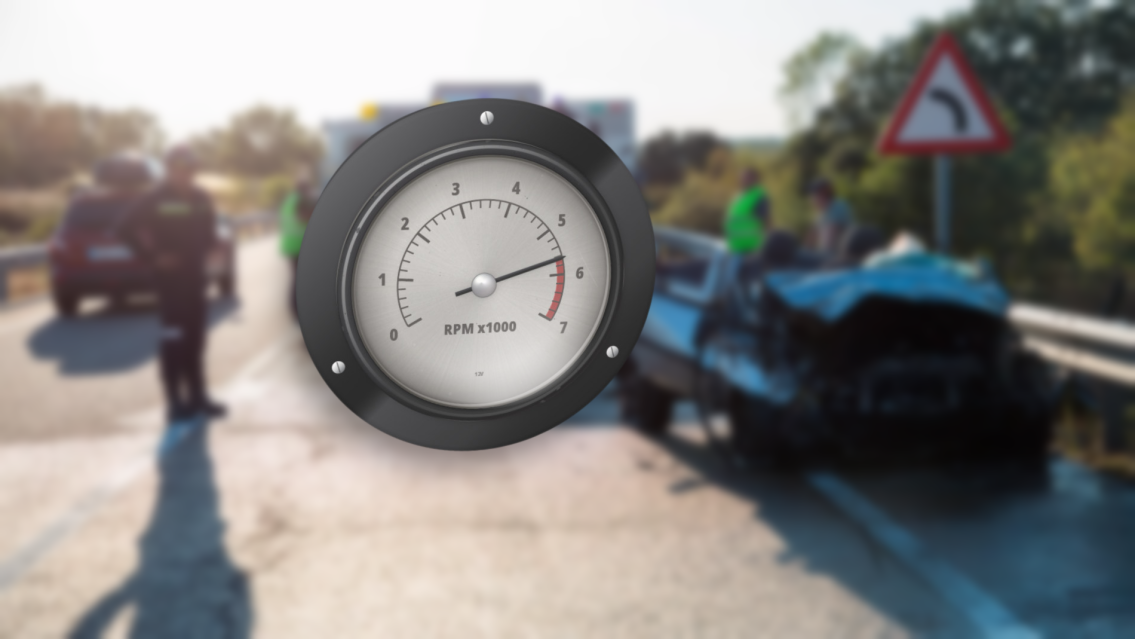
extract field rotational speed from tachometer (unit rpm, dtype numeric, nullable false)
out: 5600 rpm
